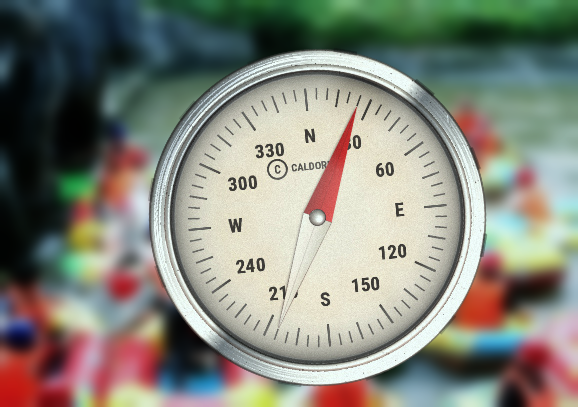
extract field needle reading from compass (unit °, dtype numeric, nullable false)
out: 25 °
